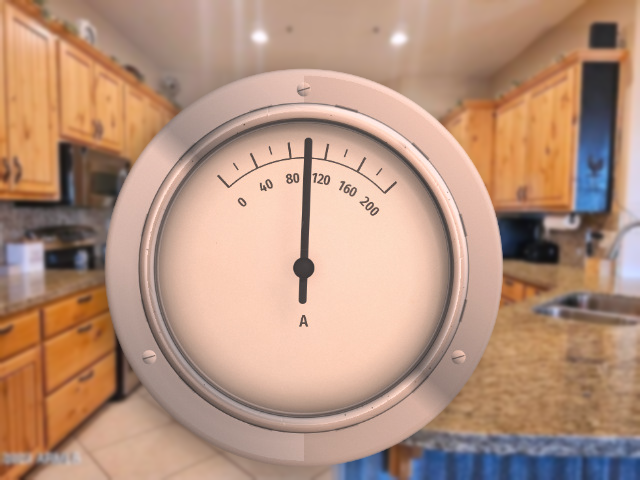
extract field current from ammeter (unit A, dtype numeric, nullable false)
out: 100 A
